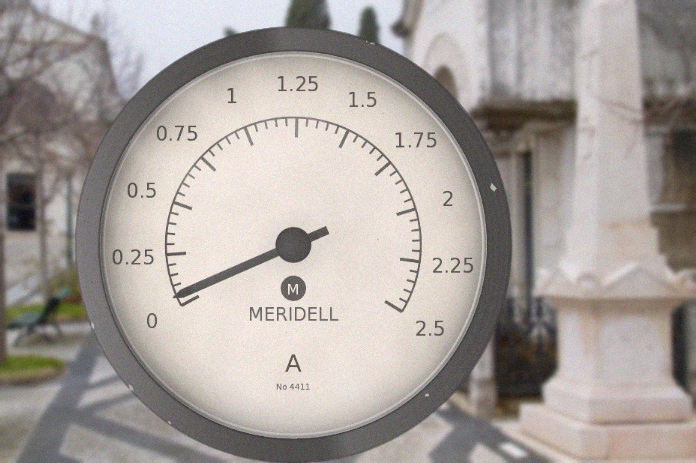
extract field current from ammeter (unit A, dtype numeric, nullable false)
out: 0.05 A
